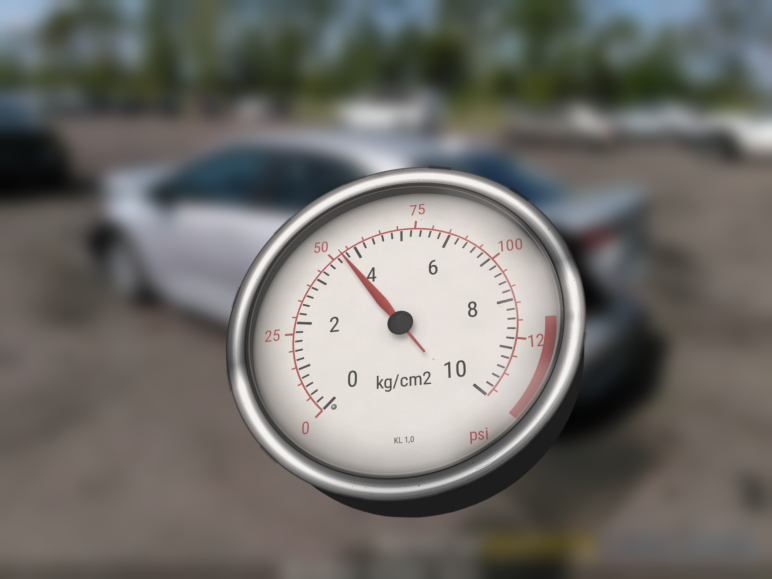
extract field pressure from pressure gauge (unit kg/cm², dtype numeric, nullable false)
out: 3.7 kg/cm²
